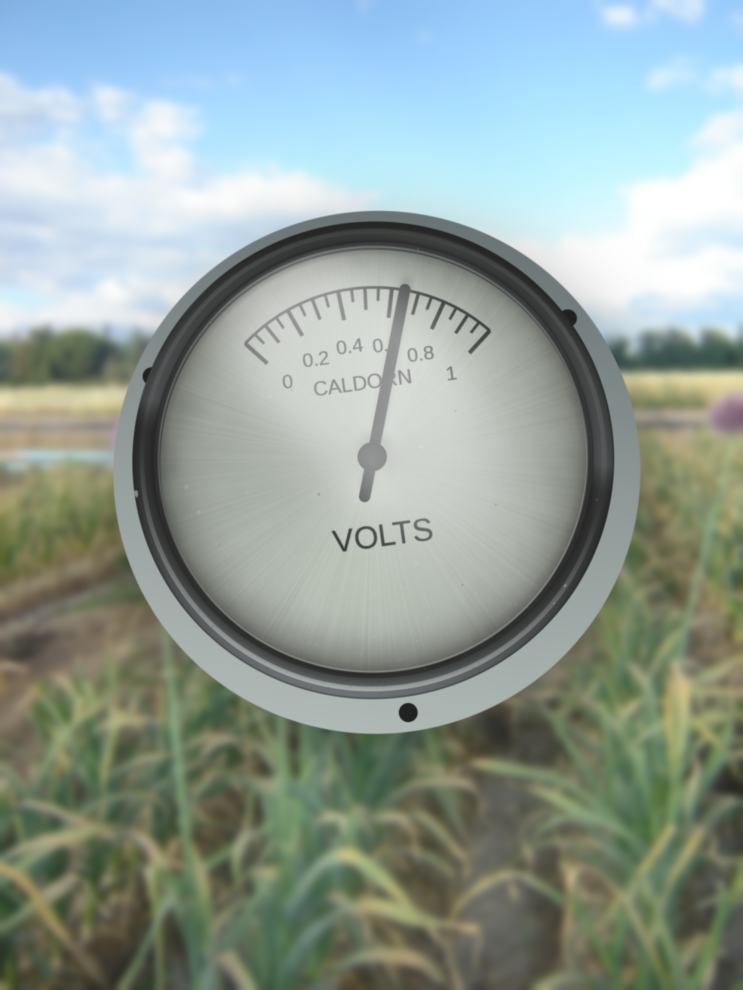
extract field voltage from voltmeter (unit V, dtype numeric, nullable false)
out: 0.65 V
